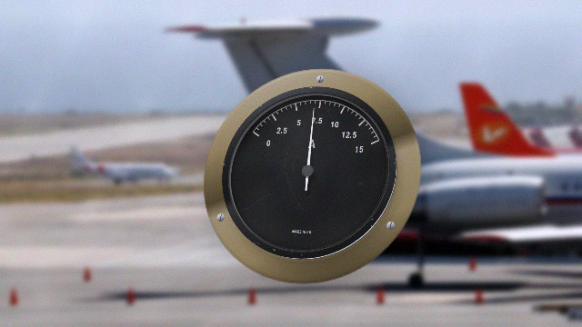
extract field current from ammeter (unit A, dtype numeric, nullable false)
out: 7 A
